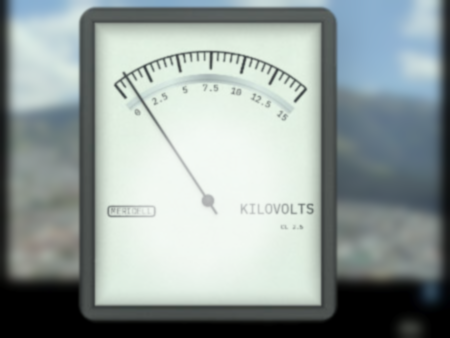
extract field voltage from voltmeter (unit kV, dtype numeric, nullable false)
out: 1 kV
